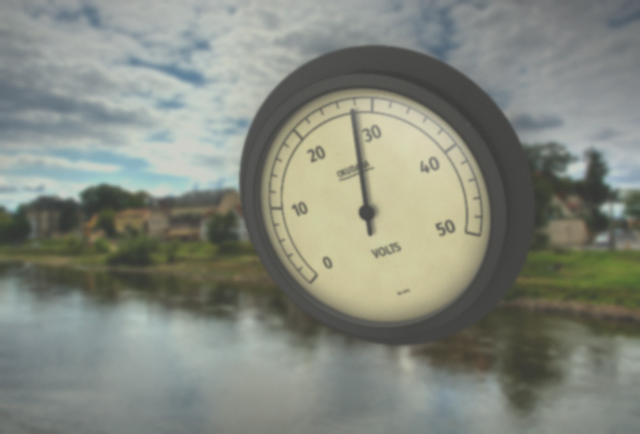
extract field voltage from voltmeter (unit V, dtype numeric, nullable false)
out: 28 V
